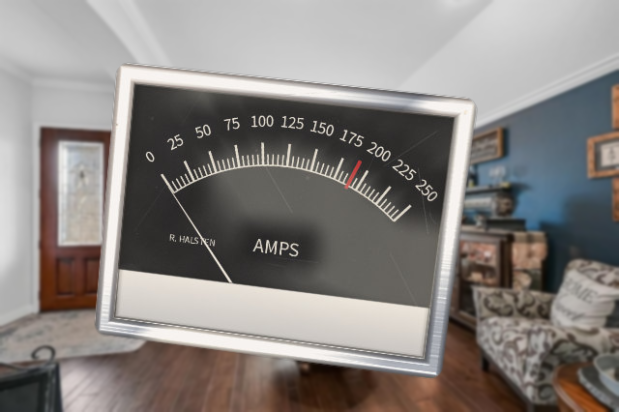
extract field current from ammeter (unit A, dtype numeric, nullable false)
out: 0 A
